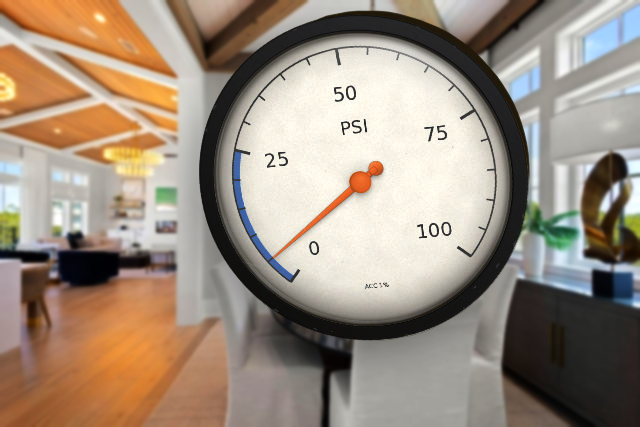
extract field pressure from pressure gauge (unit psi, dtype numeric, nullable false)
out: 5 psi
